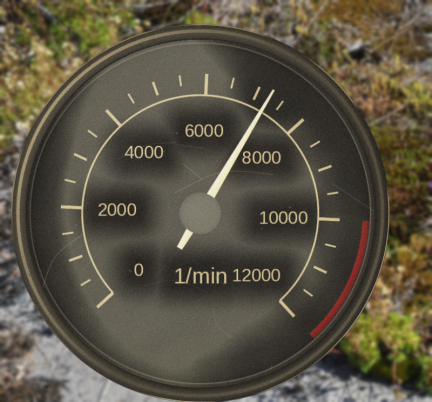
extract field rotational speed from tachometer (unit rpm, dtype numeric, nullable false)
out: 7250 rpm
